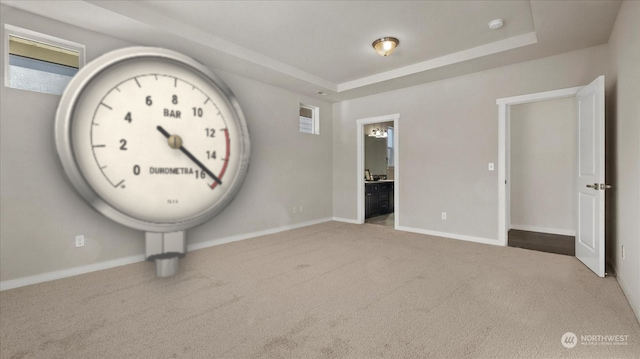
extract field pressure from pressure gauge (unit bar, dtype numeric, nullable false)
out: 15.5 bar
